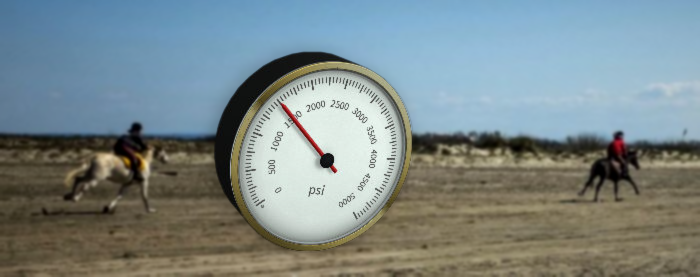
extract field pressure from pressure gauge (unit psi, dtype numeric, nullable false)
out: 1500 psi
